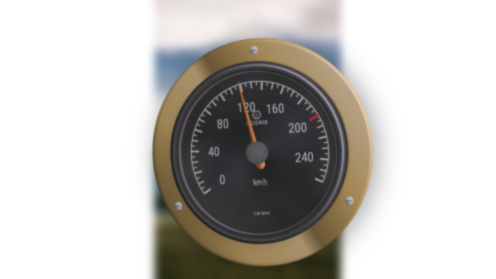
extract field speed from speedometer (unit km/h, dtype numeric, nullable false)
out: 120 km/h
